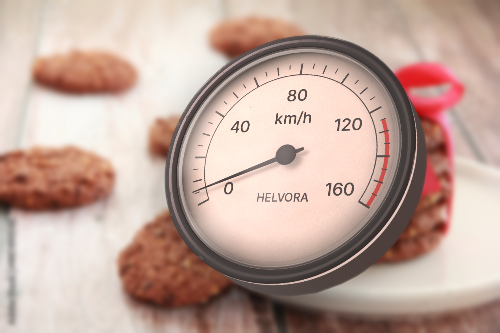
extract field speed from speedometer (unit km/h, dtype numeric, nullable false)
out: 5 km/h
